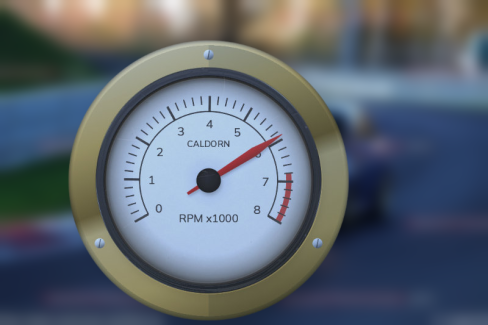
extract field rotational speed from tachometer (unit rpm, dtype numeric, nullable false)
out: 5900 rpm
